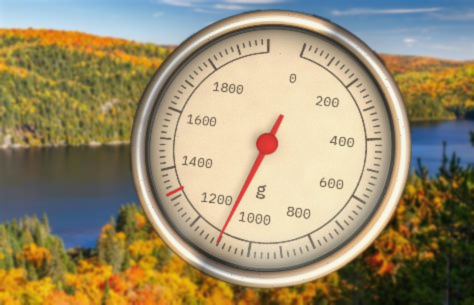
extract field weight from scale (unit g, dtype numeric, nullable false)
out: 1100 g
